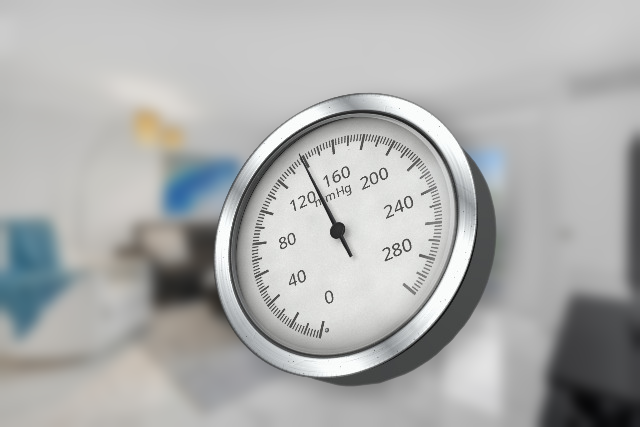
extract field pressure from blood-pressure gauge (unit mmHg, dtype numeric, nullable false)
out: 140 mmHg
